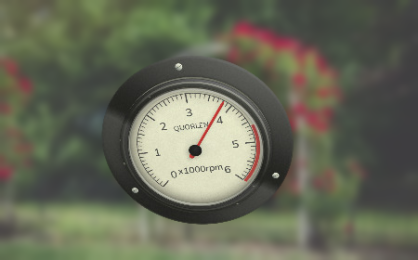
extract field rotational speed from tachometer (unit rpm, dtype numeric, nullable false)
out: 3800 rpm
